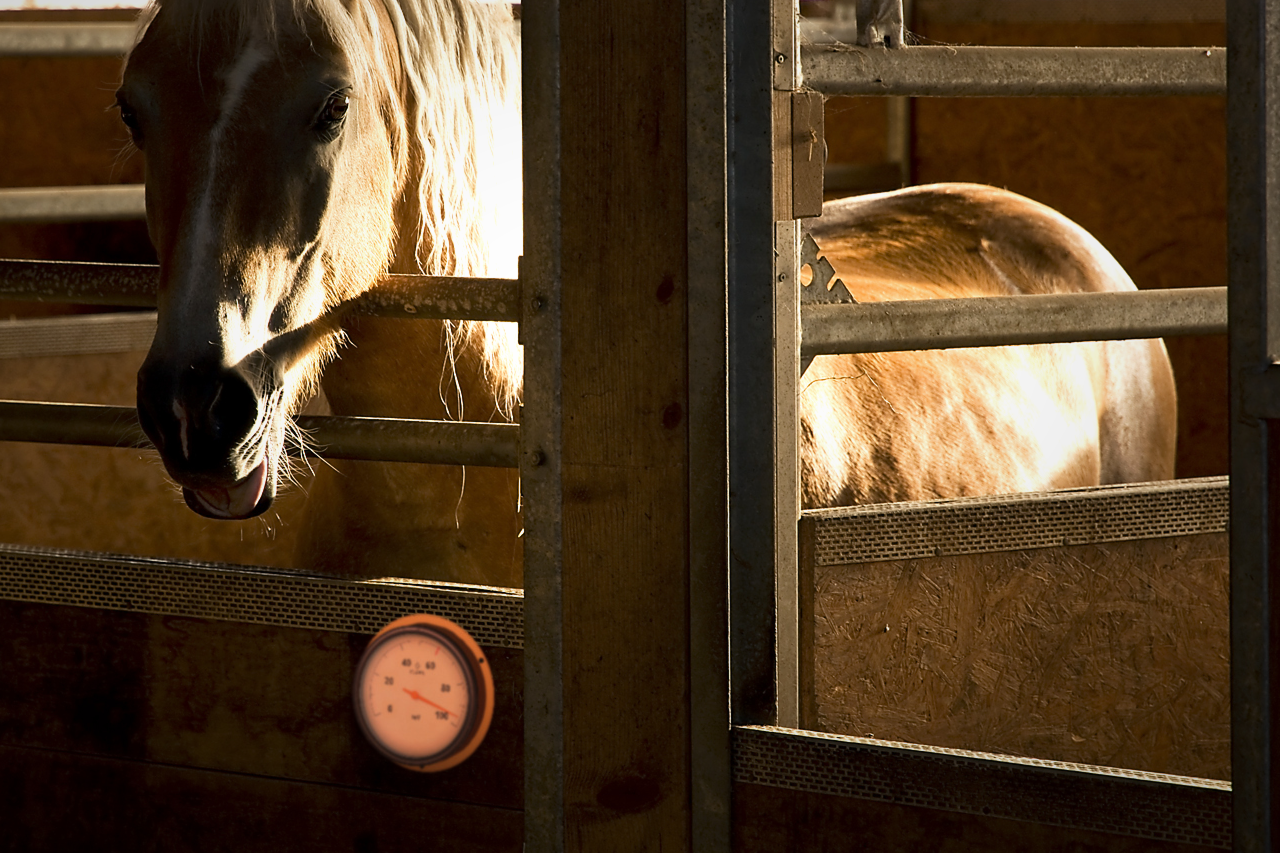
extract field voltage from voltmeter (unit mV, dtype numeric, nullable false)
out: 95 mV
